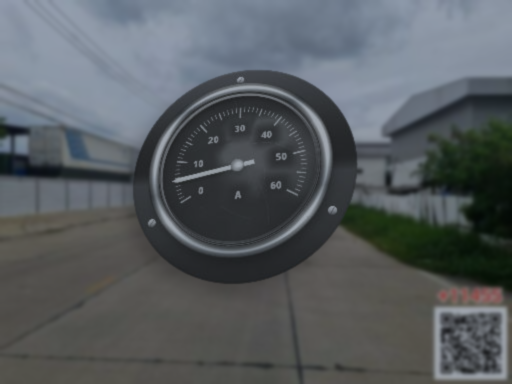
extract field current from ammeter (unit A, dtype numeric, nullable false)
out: 5 A
